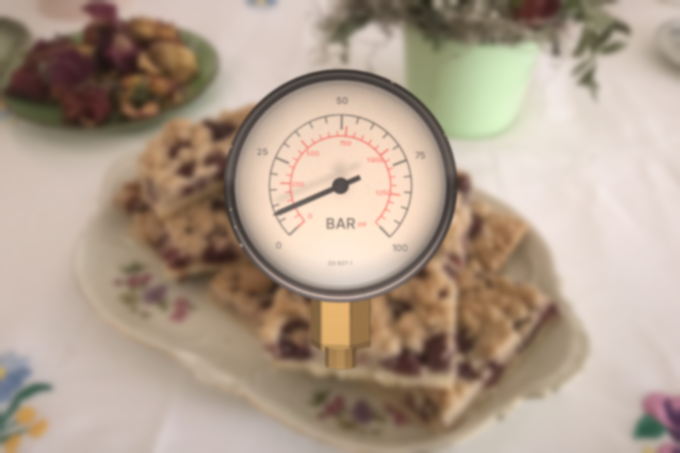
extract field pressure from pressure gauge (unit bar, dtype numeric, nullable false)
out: 7.5 bar
